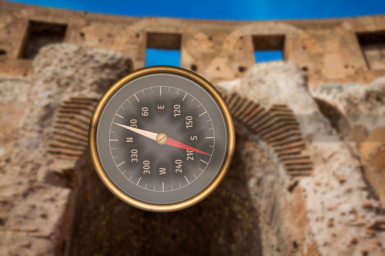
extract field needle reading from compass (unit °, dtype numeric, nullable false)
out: 200 °
